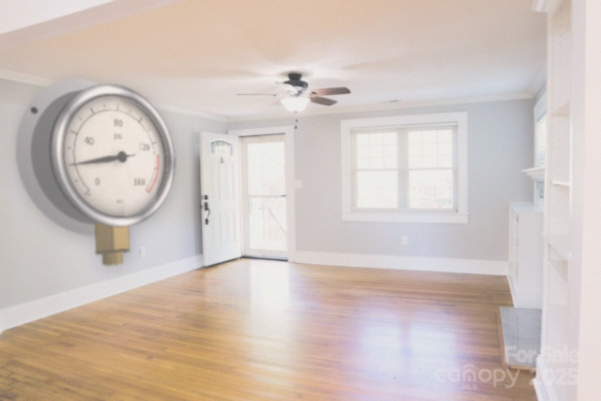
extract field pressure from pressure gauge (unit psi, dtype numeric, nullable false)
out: 20 psi
